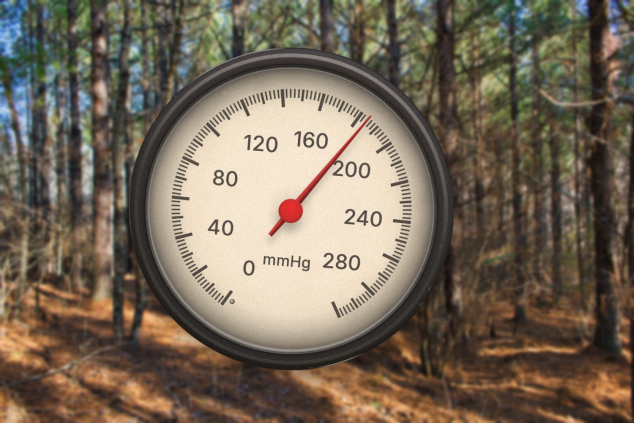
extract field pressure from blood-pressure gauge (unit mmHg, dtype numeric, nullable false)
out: 184 mmHg
